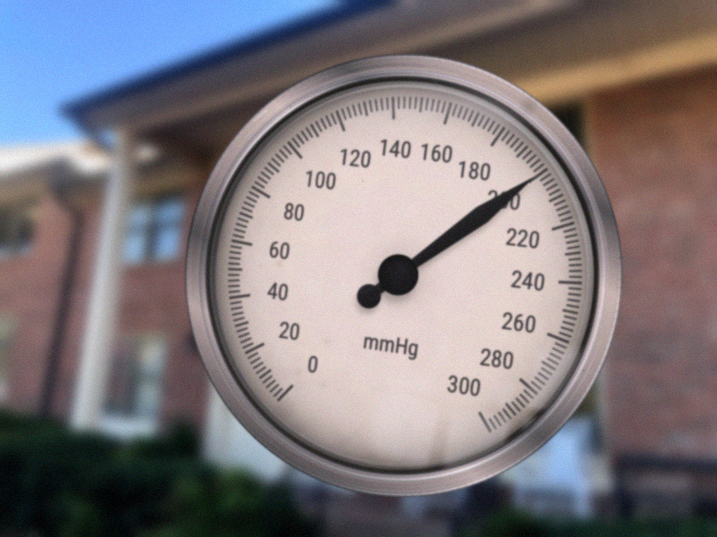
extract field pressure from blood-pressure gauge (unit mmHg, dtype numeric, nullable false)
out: 200 mmHg
